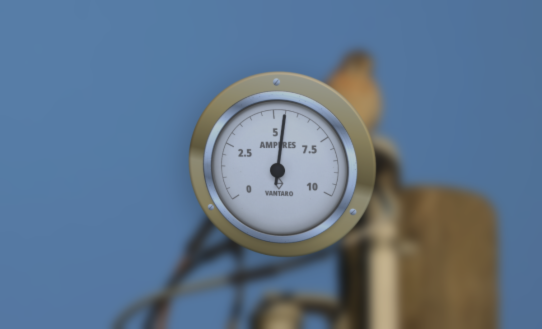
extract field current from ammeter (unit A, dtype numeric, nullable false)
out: 5.5 A
